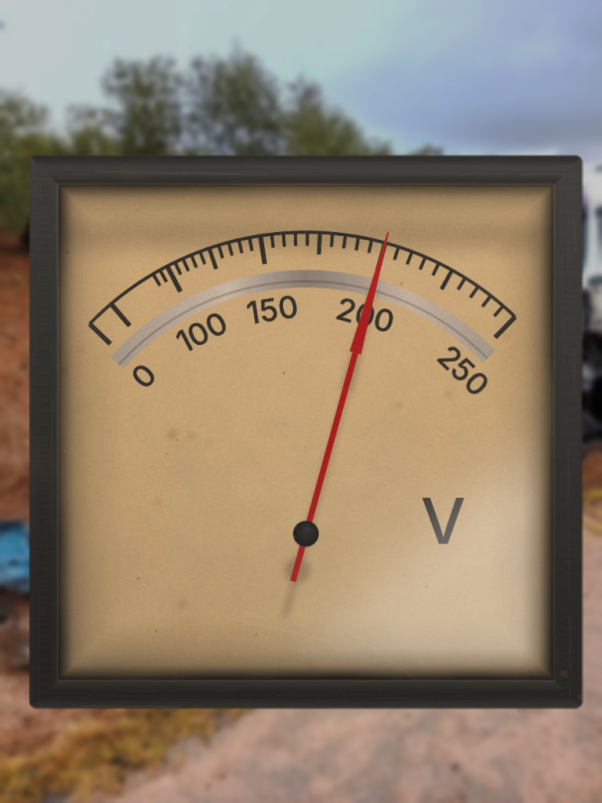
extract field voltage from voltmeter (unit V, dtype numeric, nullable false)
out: 200 V
